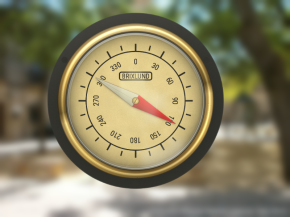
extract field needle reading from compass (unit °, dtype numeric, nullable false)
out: 120 °
